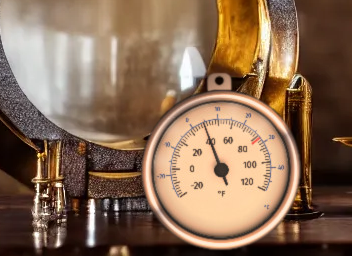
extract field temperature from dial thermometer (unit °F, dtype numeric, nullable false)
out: 40 °F
